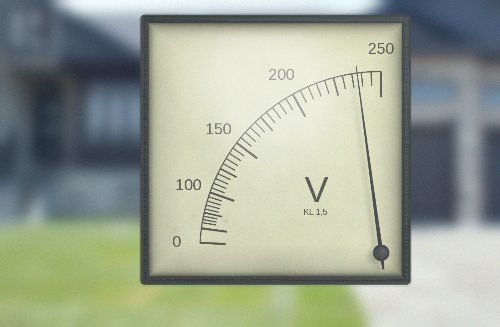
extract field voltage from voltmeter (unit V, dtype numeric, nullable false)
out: 237.5 V
